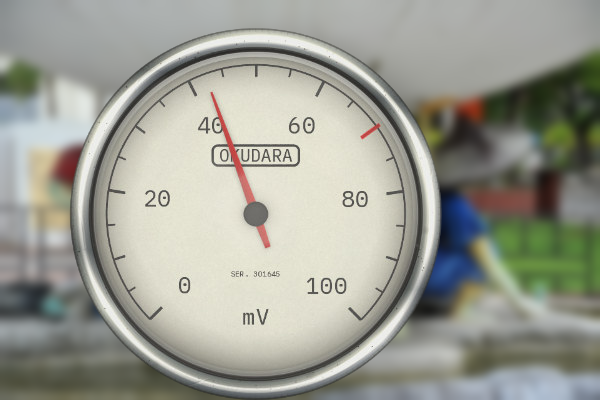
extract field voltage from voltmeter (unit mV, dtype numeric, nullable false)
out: 42.5 mV
